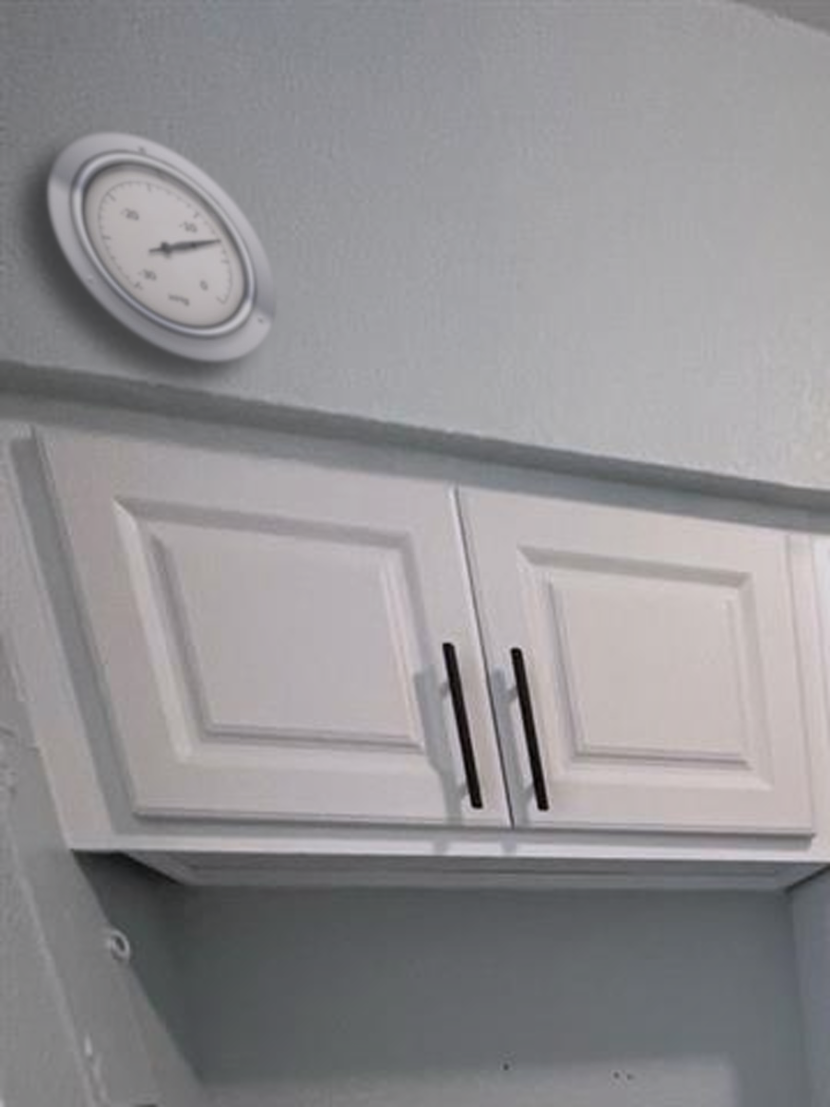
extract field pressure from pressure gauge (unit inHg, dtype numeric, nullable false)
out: -7 inHg
